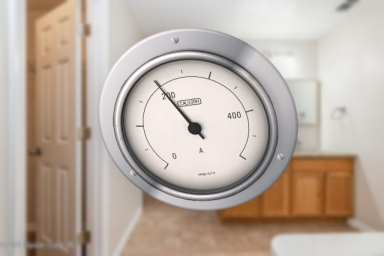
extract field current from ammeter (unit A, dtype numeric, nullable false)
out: 200 A
